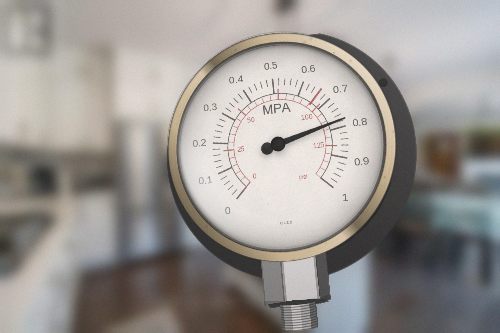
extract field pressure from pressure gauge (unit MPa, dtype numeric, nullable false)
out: 0.78 MPa
